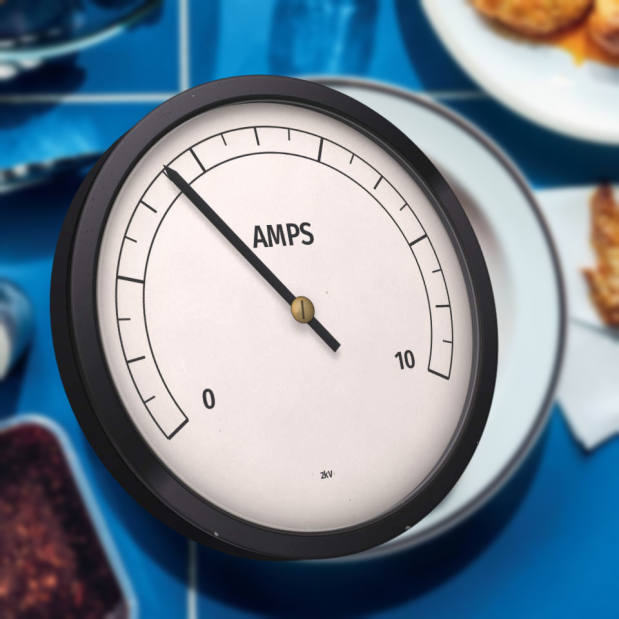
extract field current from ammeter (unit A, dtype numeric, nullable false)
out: 3.5 A
